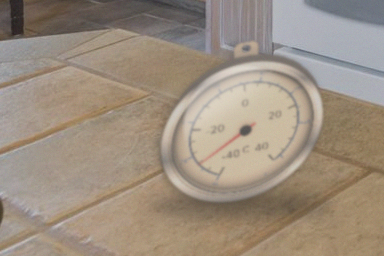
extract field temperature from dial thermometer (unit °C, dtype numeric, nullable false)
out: -32 °C
